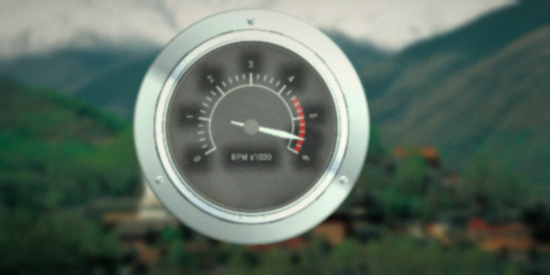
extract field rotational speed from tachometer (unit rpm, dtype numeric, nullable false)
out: 5600 rpm
